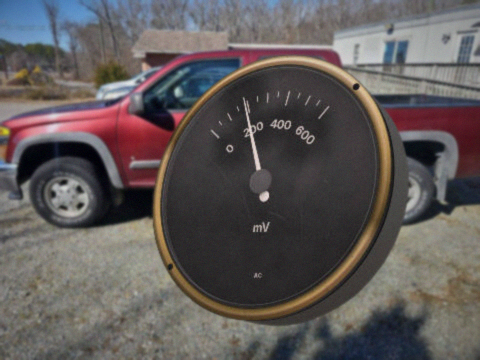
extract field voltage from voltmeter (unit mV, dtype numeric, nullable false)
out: 200 mV
